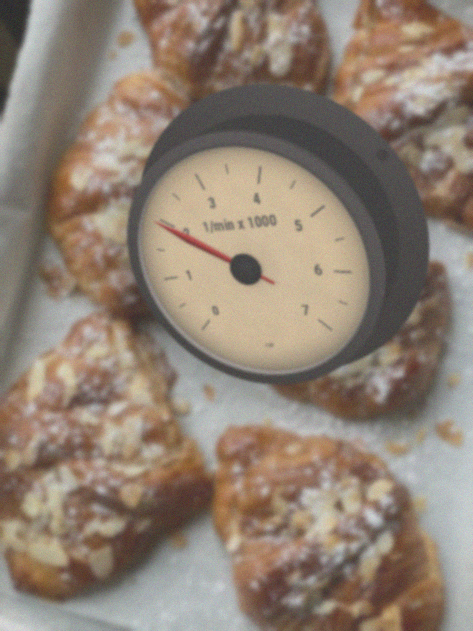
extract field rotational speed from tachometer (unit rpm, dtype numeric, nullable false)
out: 2000 rpm
